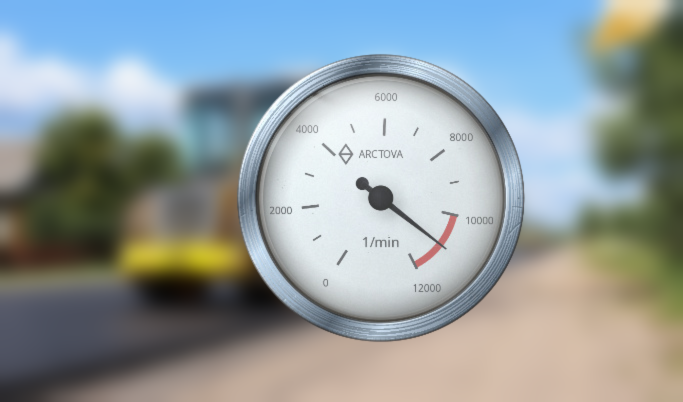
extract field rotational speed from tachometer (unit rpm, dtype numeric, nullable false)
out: 11000 rpm
